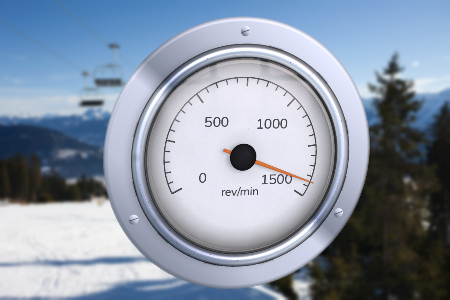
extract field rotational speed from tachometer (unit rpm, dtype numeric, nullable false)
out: 1425 rpm
